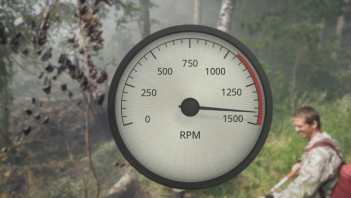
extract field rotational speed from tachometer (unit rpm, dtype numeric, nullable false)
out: 1425 rpm
